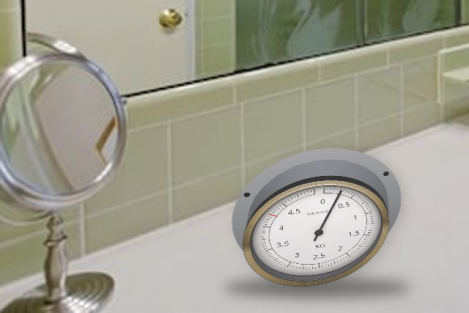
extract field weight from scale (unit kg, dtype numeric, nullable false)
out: 0.25 kg
